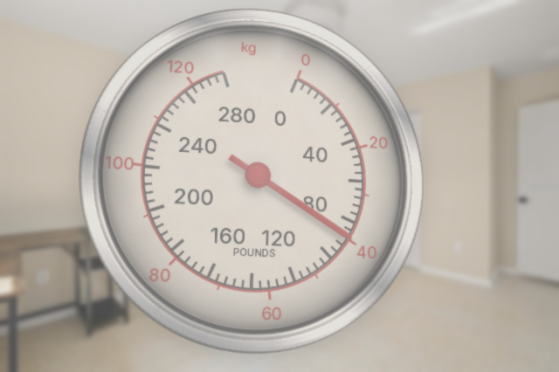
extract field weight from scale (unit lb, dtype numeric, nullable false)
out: 88 lb
